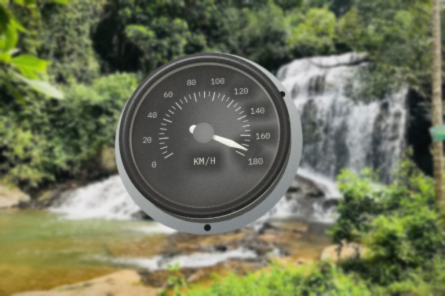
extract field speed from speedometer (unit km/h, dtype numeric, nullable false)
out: 175 km/h
